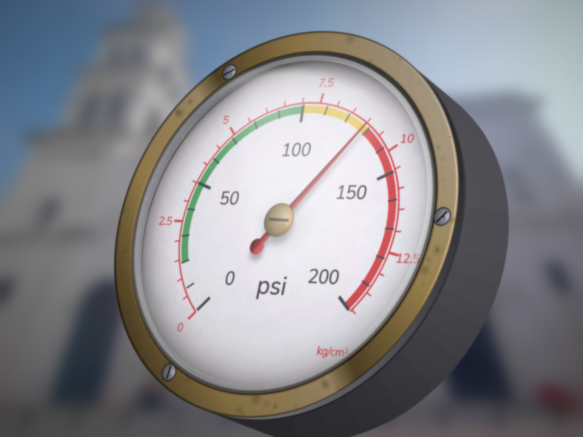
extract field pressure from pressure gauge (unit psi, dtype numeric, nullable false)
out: 130 psi
